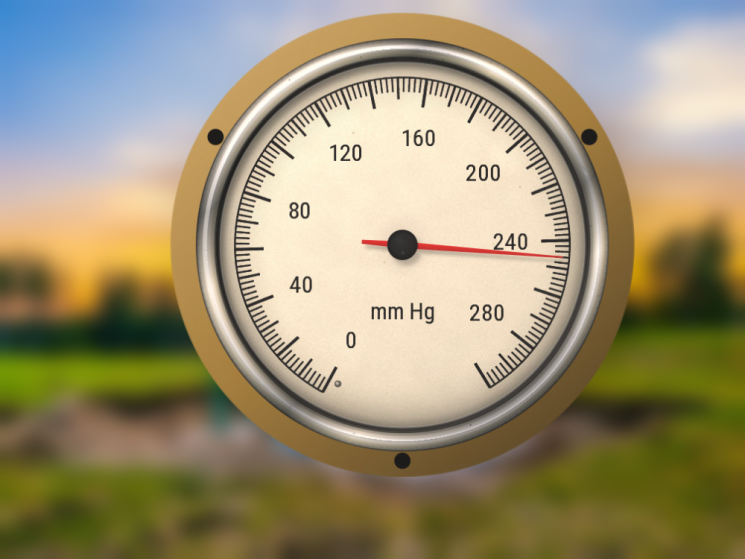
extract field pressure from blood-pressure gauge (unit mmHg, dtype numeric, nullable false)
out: 246 mmHg
